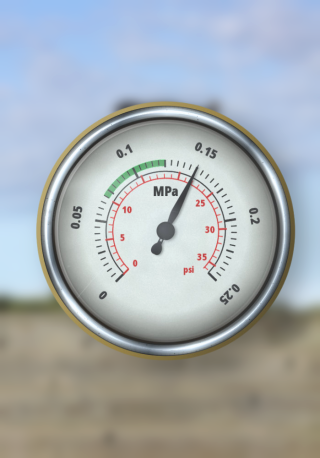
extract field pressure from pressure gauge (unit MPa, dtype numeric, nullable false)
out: 0.15 MPa
